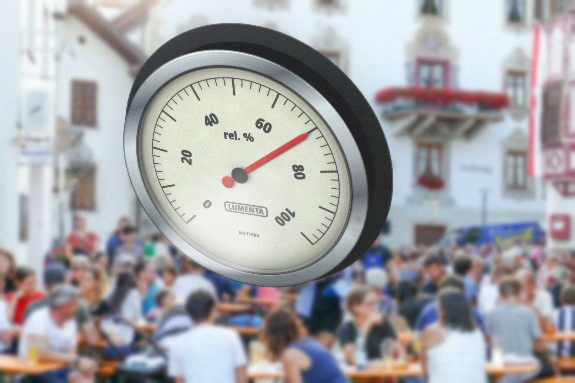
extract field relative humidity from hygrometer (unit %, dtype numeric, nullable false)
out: 70 %
